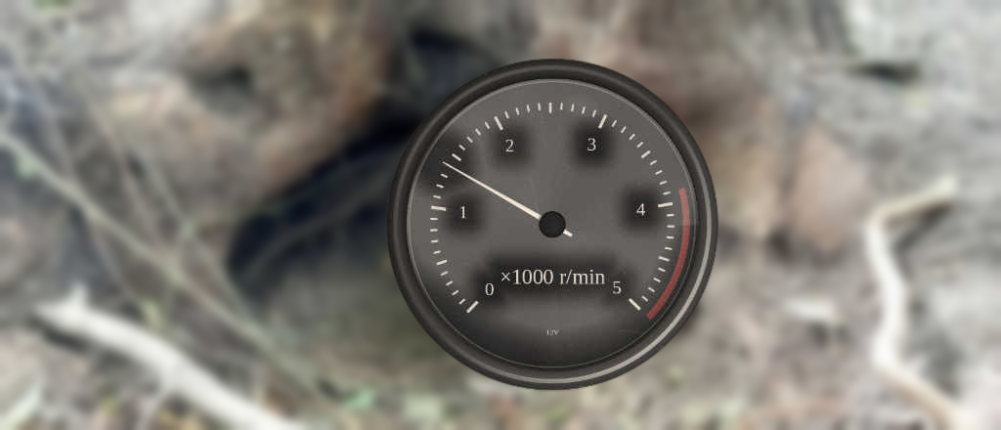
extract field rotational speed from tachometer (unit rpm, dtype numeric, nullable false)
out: 1400 rpm
